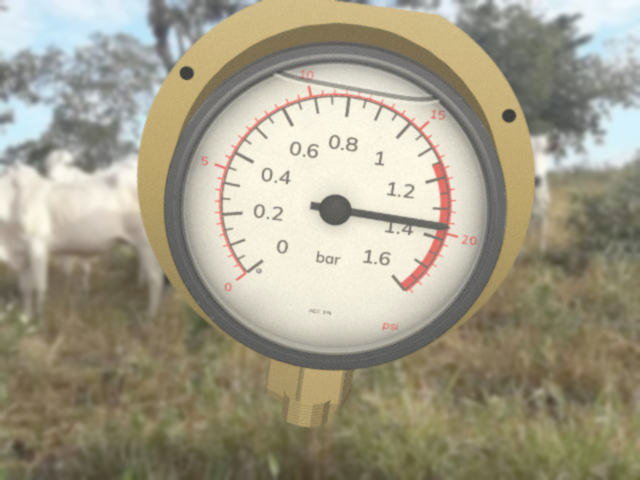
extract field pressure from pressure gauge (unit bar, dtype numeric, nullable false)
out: 1.35 bar
